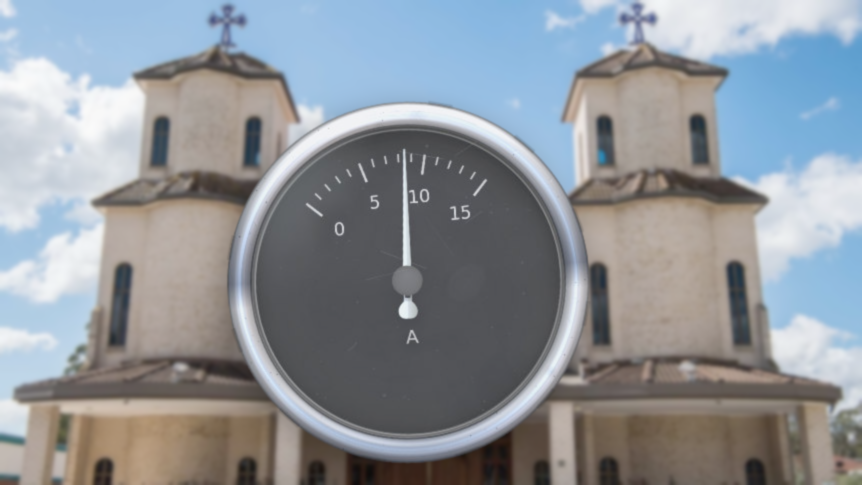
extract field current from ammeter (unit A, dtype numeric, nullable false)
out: 8.5 A
